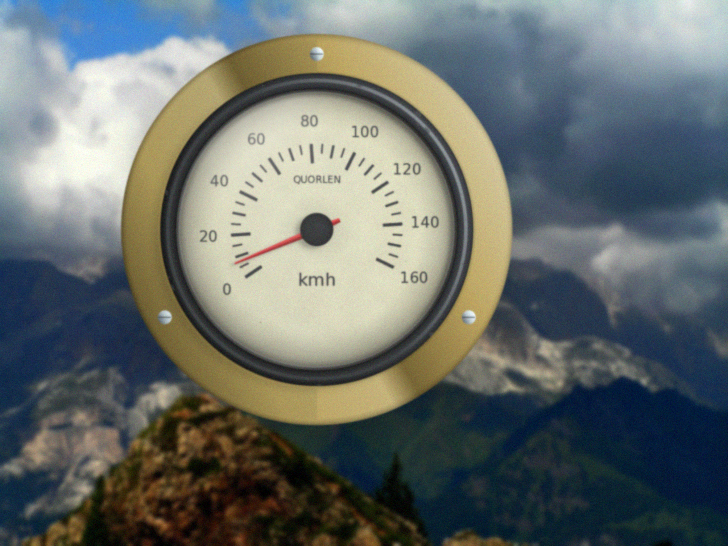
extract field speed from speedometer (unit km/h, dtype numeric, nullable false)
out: 7.5 km/h
